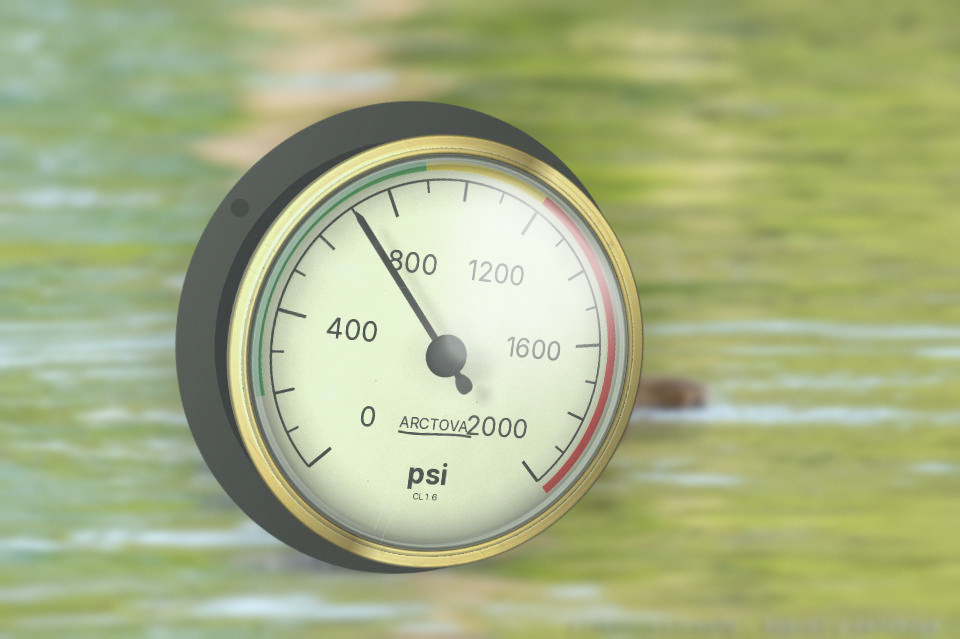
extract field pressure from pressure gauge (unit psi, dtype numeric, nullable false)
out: 700 psi
